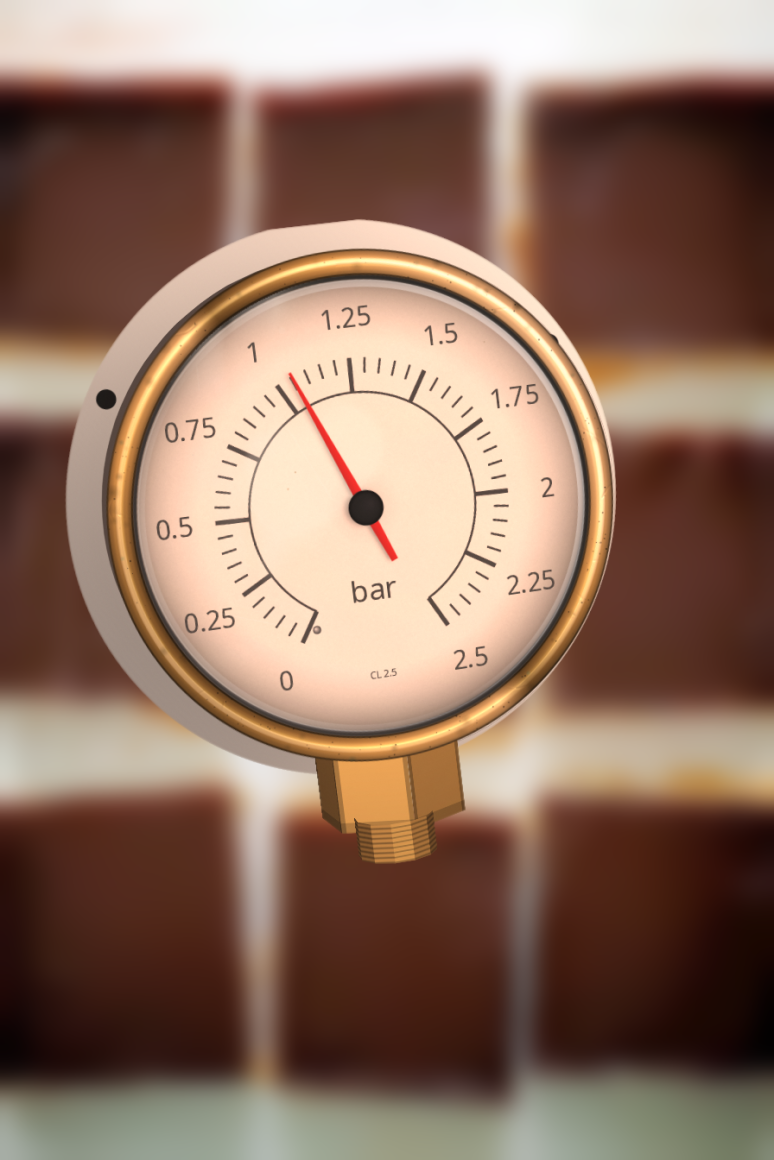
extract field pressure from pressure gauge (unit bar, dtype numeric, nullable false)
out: 1.05 bar
